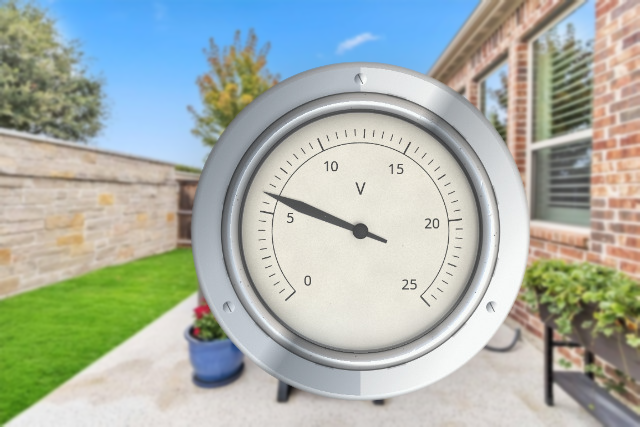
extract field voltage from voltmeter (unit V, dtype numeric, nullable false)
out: 6 V
